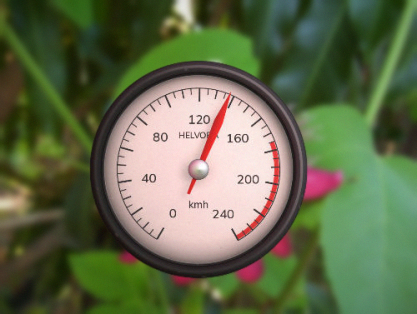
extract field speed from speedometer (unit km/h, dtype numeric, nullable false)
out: 137.5 km/h
